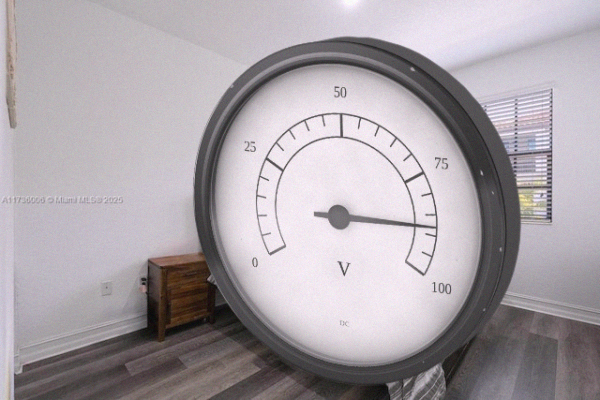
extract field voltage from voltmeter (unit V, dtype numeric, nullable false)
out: 87.5 V
